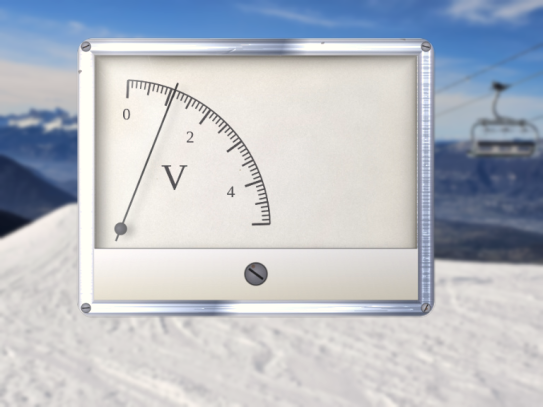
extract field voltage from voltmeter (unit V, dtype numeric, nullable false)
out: 1.1 V
